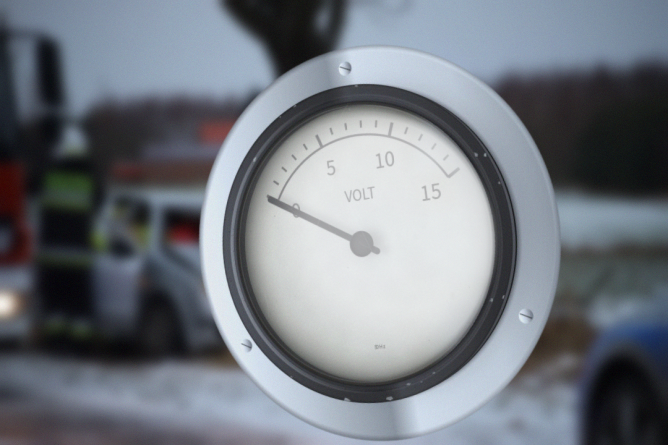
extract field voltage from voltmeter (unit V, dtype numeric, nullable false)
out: 0 V
